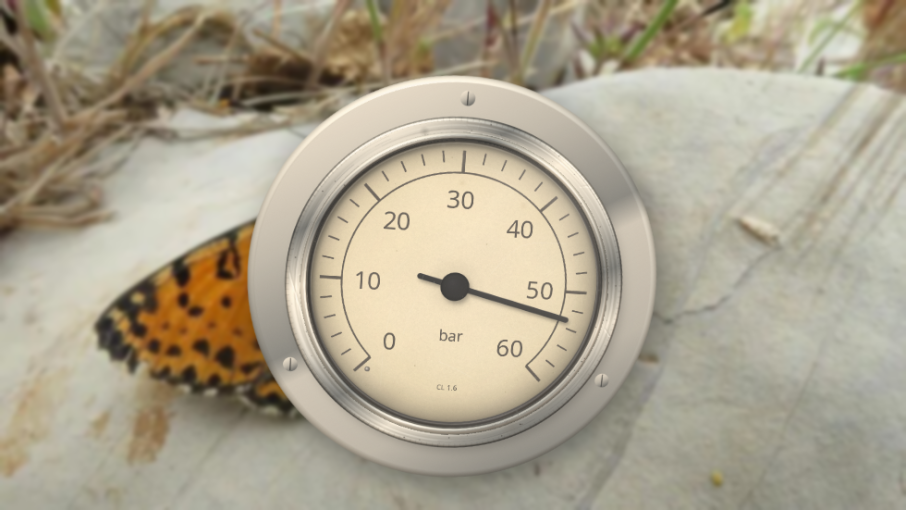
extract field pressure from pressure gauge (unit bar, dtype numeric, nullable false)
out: 53 bar
